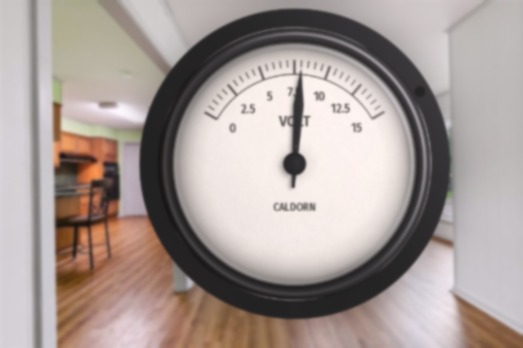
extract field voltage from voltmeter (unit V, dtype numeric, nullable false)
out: 8 V
